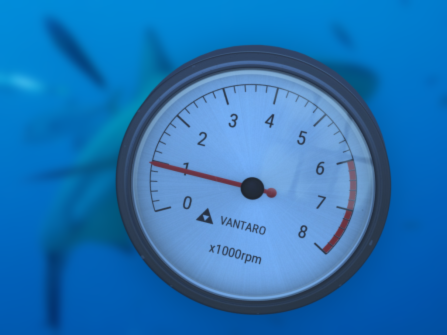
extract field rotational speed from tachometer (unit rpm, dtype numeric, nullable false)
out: 1000 rpm
